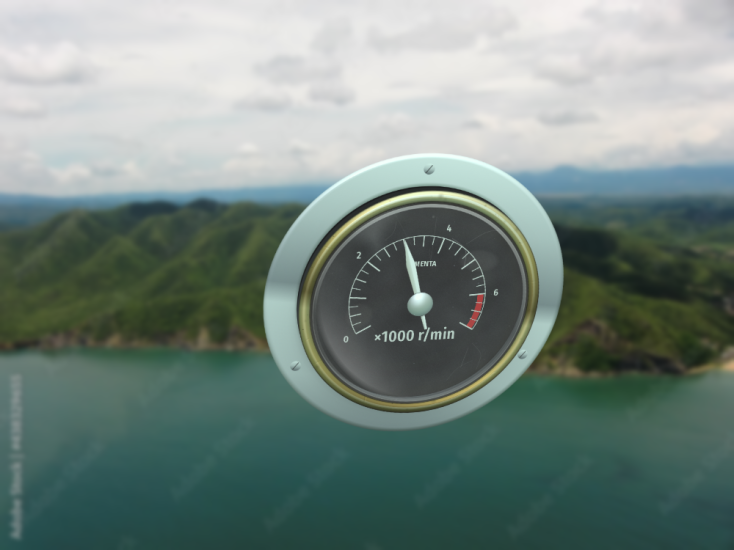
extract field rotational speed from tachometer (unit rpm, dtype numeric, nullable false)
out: 3000 rpm
